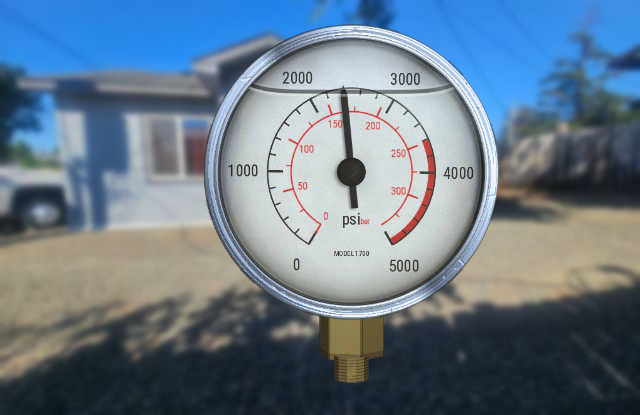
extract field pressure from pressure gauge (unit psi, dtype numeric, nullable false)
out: 2400 psi
